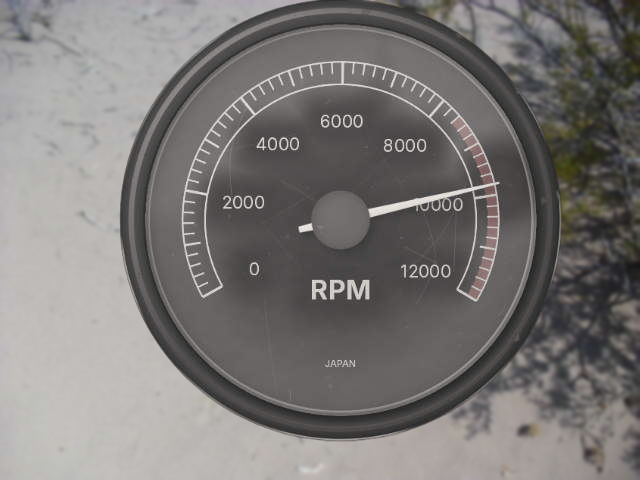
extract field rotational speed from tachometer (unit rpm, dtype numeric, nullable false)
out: 9800 rpm
